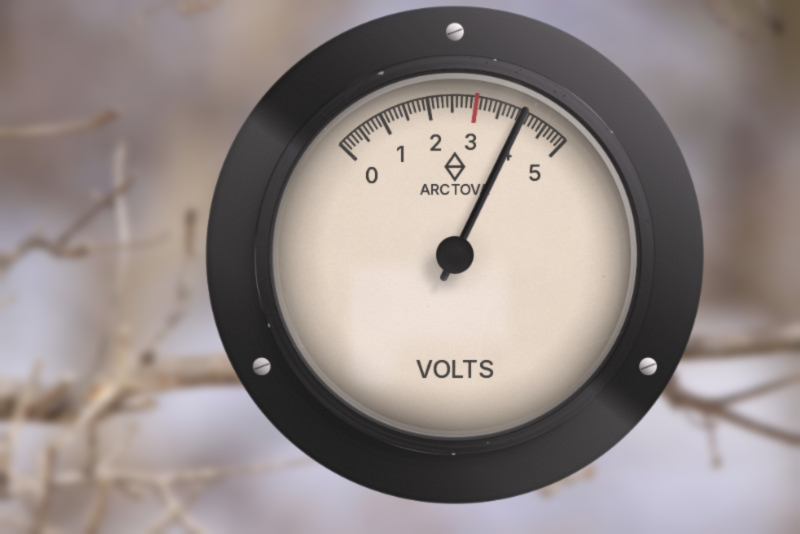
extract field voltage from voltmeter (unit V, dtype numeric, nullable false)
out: 4 V
